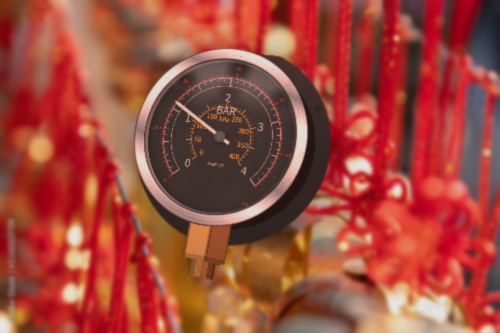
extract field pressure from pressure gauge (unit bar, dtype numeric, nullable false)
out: 1.1 bar
